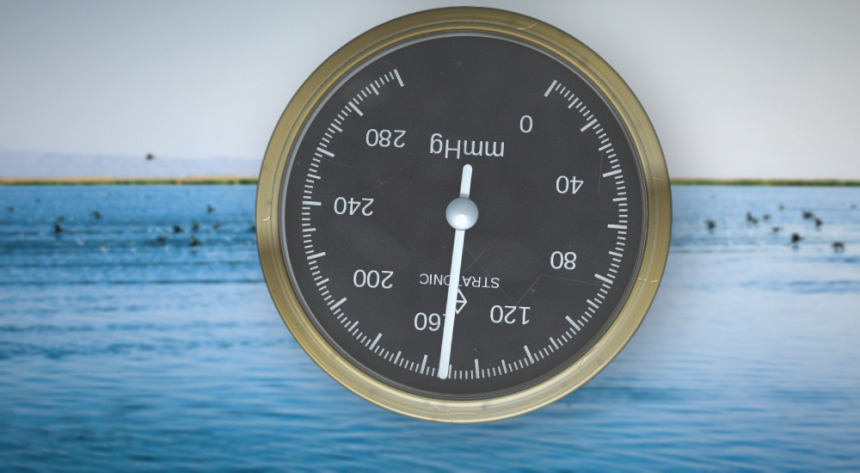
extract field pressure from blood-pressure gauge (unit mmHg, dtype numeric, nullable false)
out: 152 mmHg
